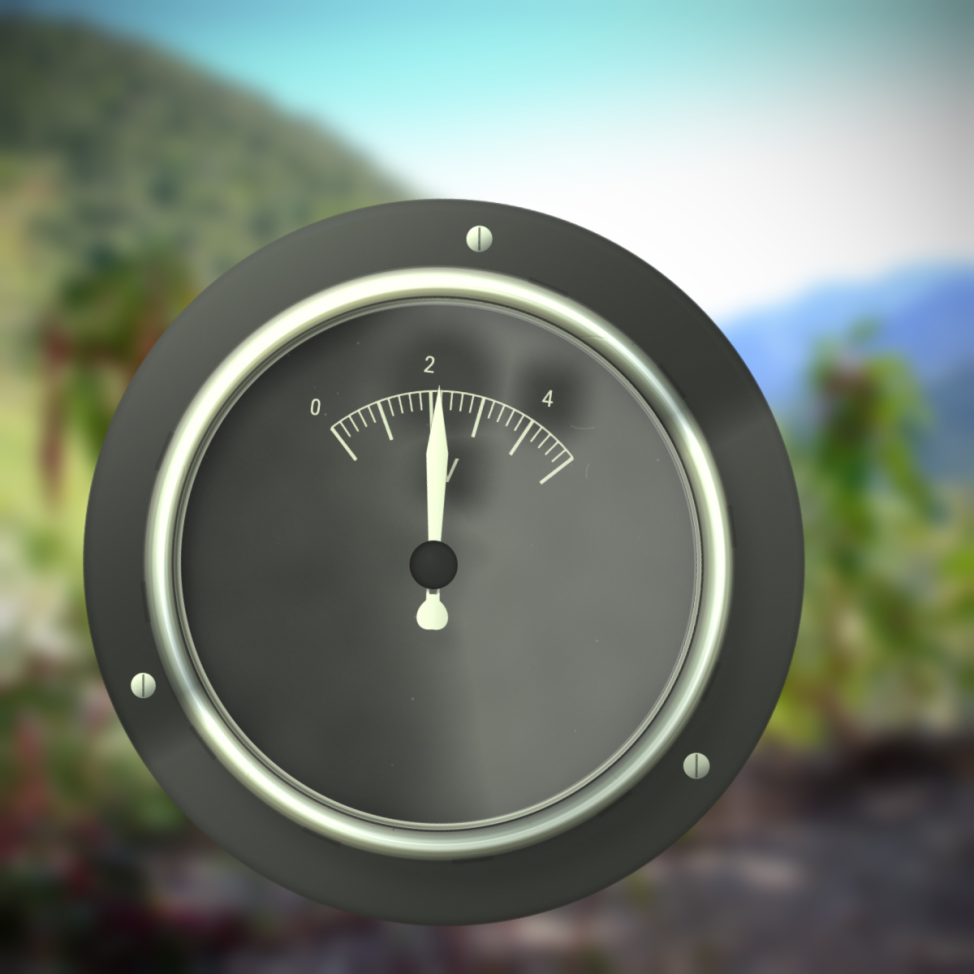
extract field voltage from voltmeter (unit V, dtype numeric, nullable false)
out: 2.2 V
